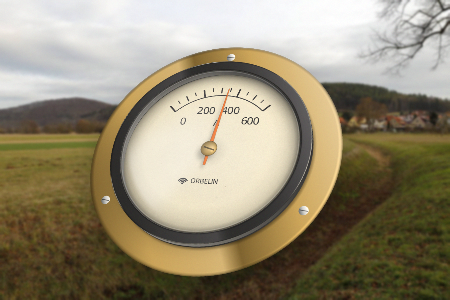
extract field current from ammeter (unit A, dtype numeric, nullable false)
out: 350 A
